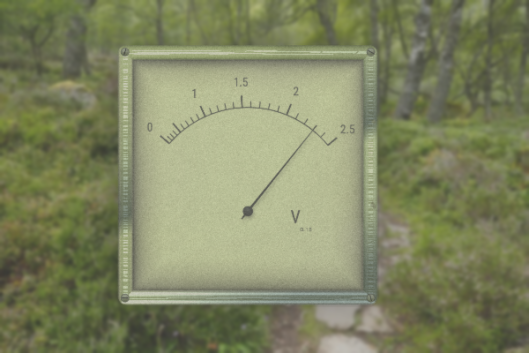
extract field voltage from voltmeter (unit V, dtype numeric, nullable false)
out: 2.3 V
